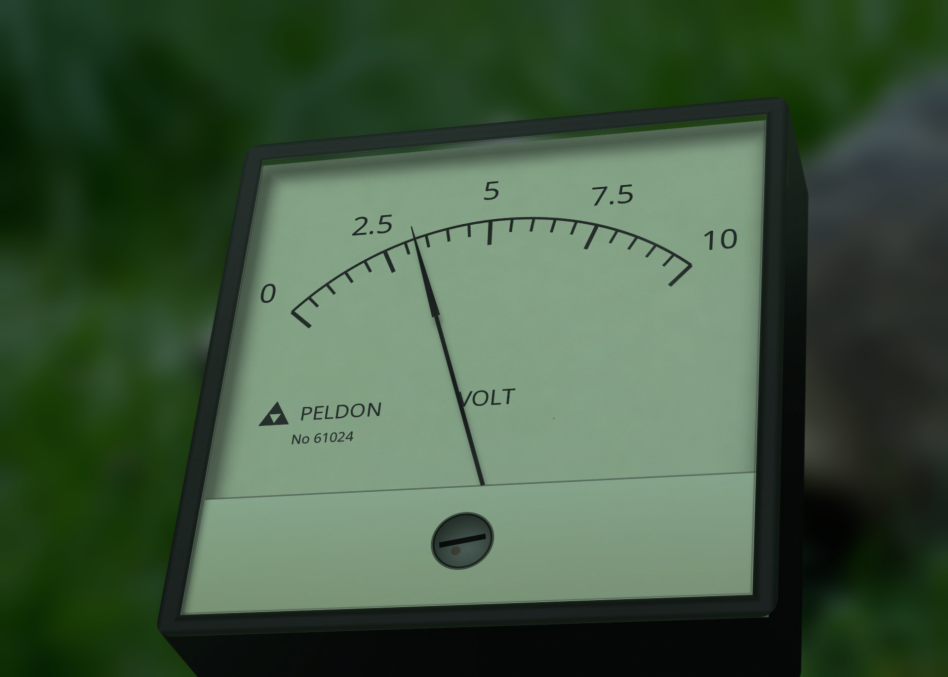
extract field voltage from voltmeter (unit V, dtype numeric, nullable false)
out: 3.25 V
